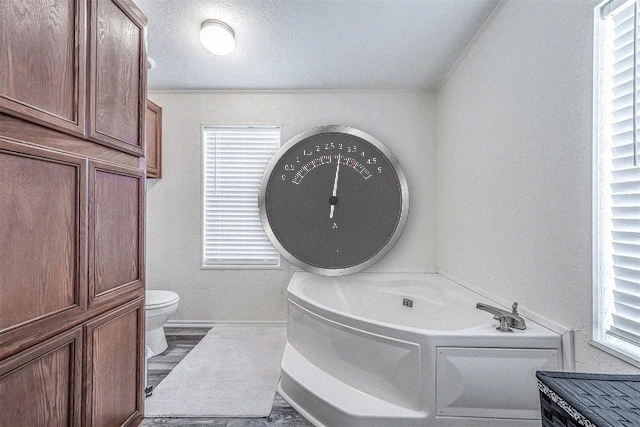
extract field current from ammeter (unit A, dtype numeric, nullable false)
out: 3 A
